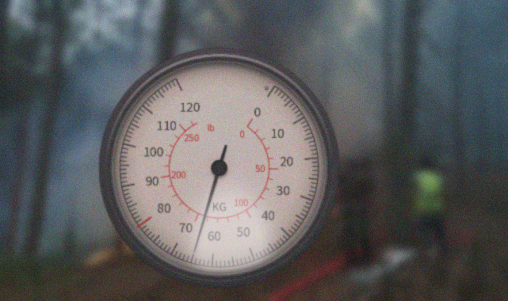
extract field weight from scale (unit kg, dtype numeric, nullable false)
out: 65 kg
